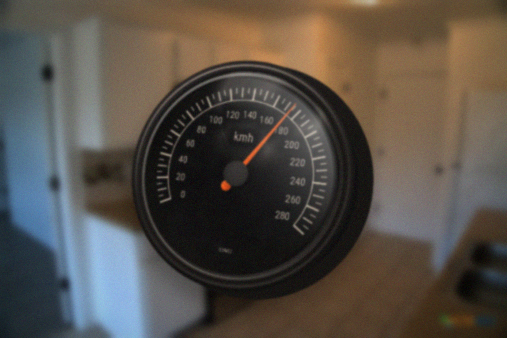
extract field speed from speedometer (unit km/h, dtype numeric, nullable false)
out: 175 km/h
